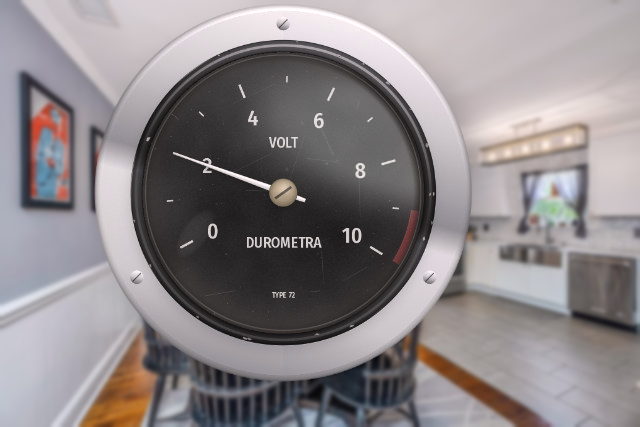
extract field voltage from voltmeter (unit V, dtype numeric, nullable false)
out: 2 V
